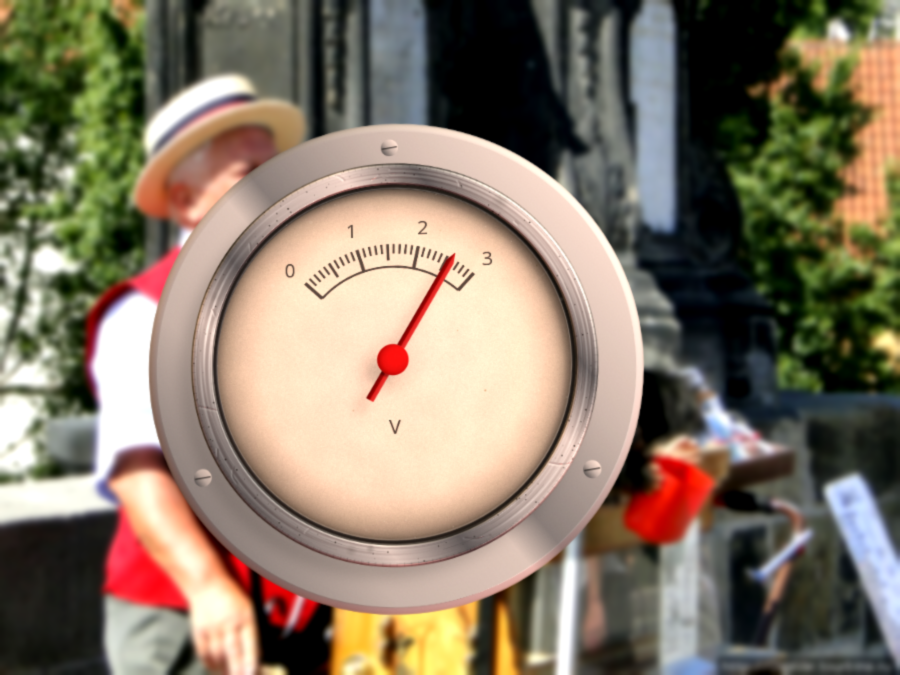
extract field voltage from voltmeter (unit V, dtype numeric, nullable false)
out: 2.6 V
